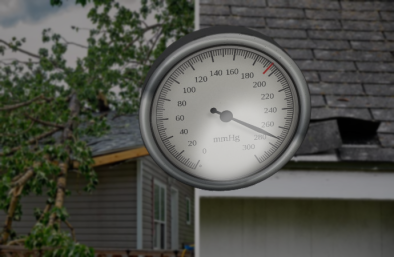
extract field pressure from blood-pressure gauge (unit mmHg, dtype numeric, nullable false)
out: 270 mmHg
